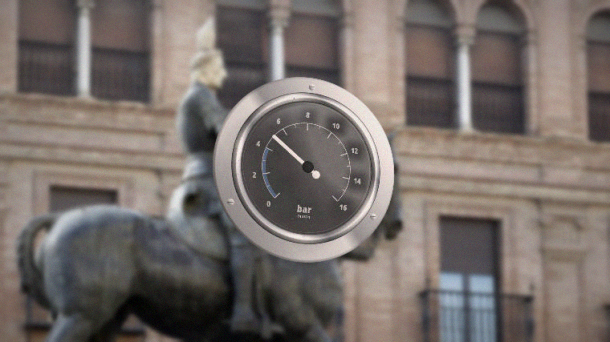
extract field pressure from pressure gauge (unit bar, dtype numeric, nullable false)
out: 5 bar
